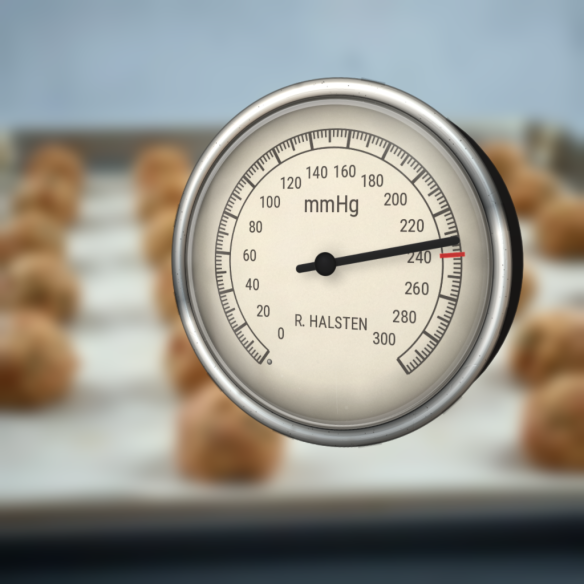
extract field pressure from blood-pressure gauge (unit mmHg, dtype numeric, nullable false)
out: 234 mmHg
